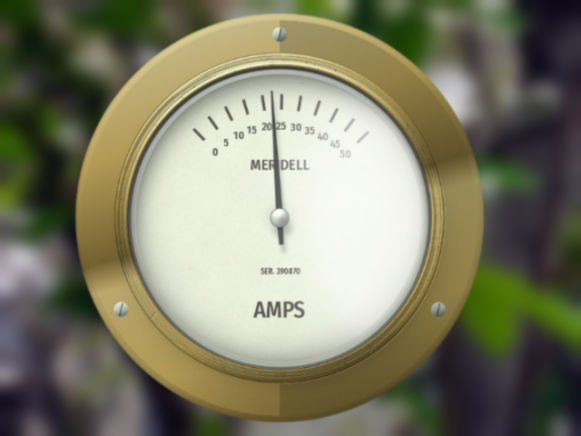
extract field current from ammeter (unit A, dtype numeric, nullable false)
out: 22.5 A
